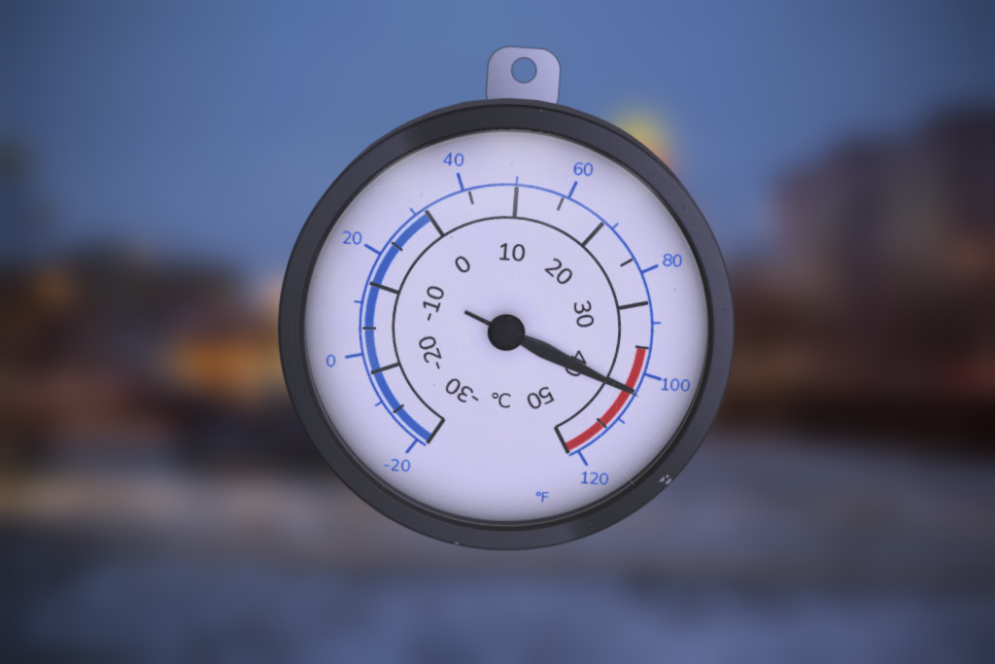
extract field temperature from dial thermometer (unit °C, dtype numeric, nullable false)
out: 40 °C
